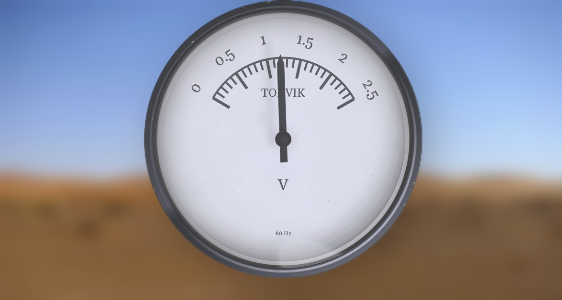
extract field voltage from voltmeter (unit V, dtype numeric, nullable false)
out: 1.2 V
